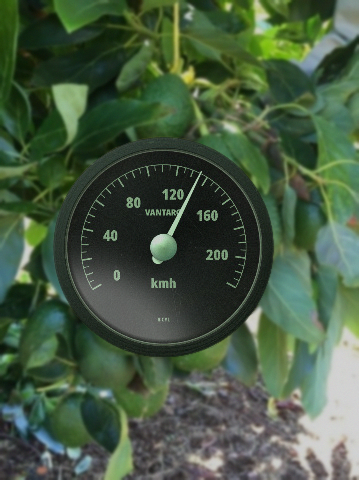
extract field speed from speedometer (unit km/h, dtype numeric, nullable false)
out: 135 km/h
